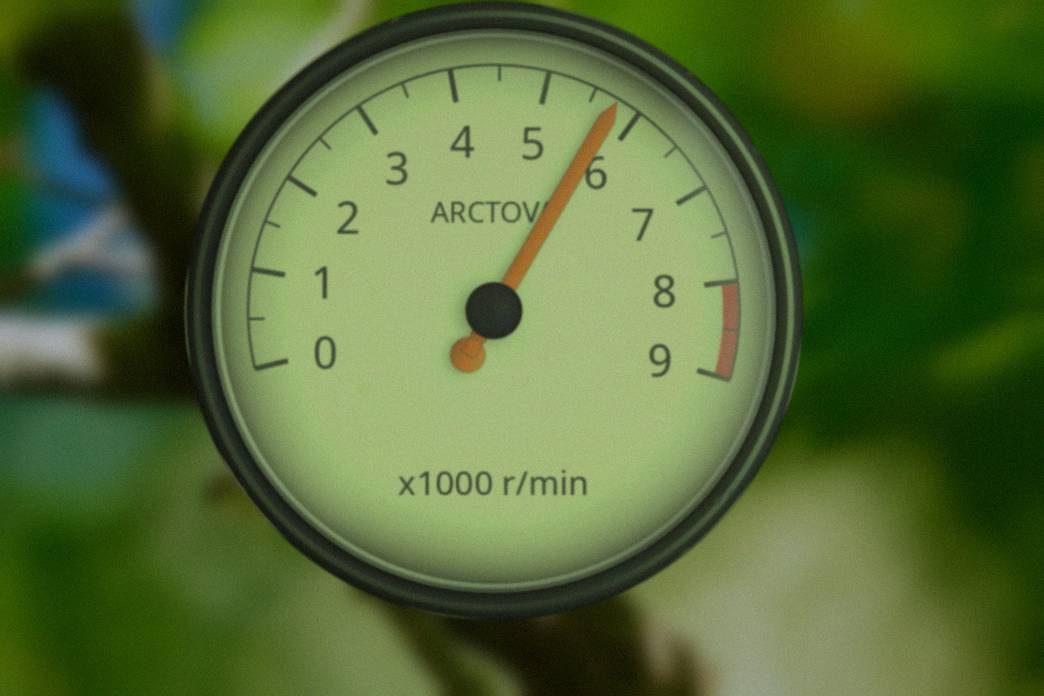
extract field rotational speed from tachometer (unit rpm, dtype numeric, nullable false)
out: 5750 rpm
